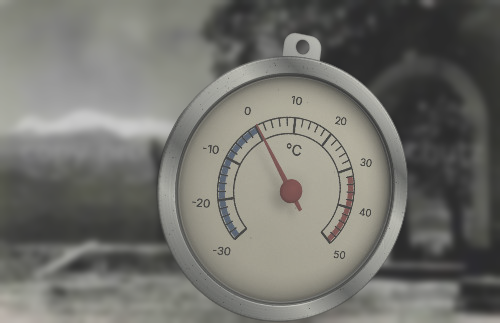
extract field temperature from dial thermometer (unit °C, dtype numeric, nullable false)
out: 0 °C
